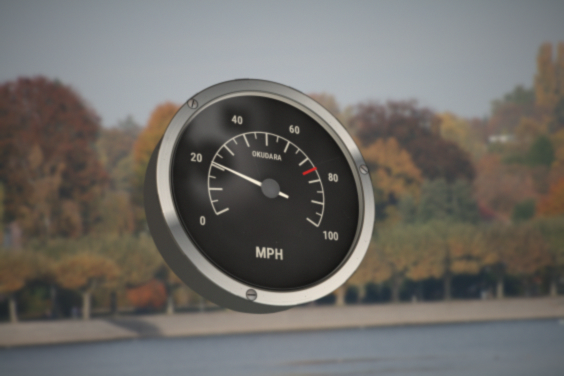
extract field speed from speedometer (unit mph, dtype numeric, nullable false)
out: 20 mph
